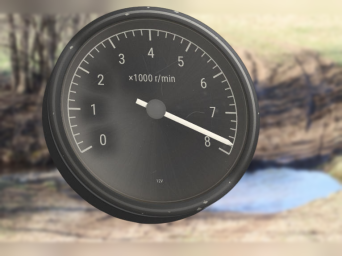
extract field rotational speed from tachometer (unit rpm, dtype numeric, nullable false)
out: 7800 rpm
